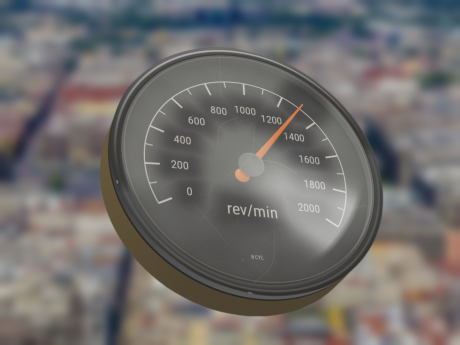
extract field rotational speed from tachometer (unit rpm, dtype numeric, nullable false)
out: 1300 rpm
